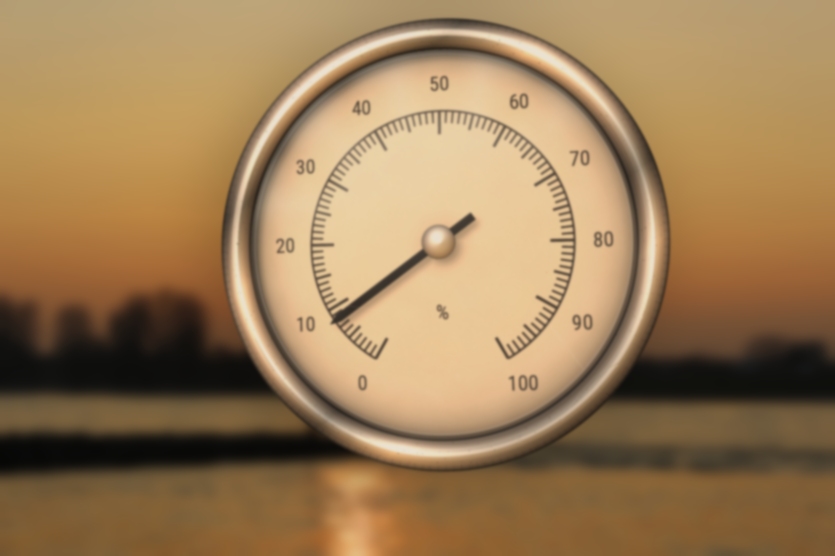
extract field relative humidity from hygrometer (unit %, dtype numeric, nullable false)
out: 8 %
